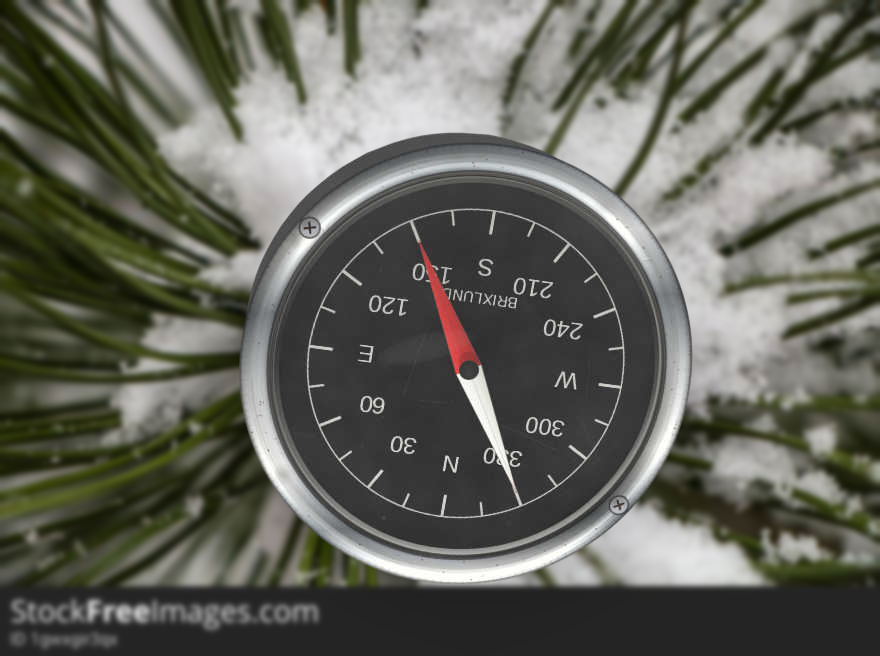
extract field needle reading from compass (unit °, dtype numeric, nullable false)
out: 150 °
